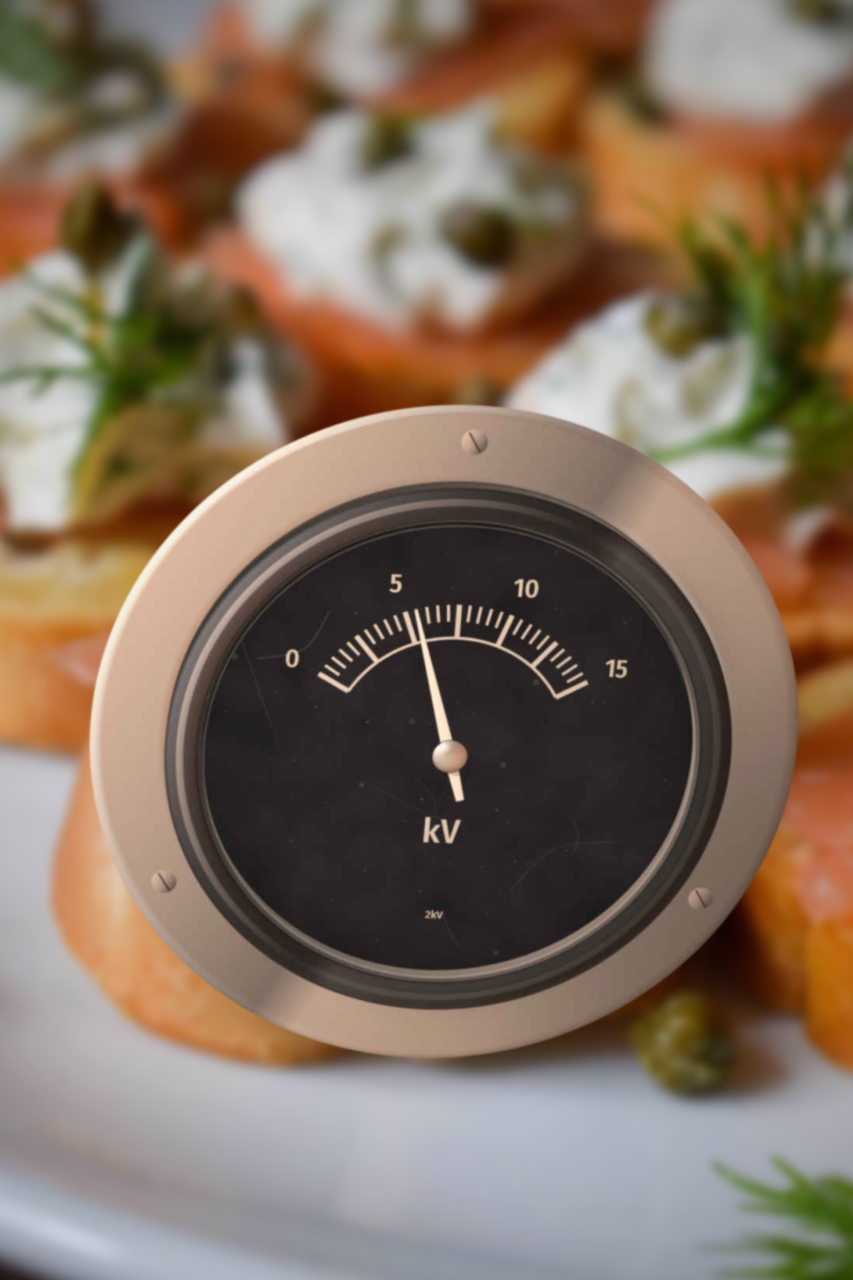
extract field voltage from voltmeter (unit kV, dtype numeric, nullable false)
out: 5.5 kV
